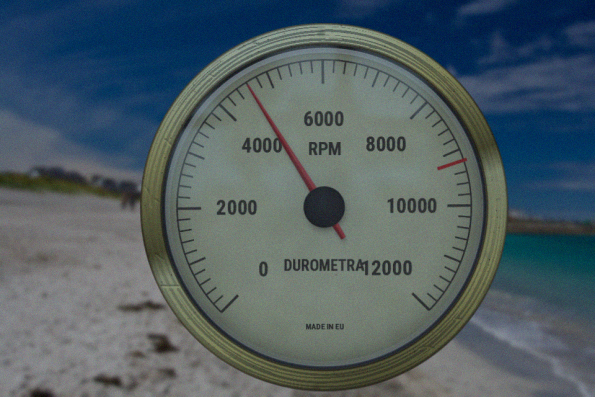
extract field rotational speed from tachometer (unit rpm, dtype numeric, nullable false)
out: 4600 rpm
